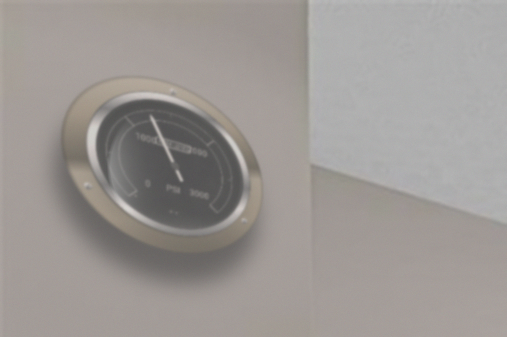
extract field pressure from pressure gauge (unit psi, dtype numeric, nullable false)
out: 1250 psi
